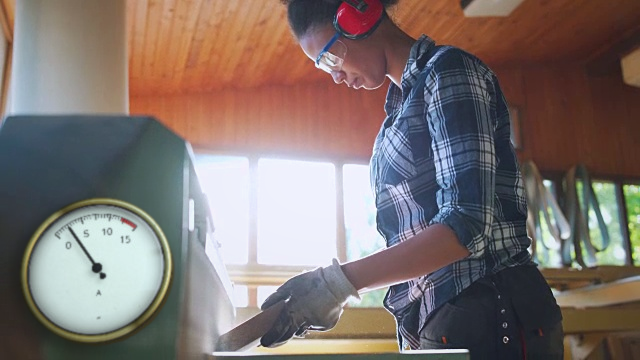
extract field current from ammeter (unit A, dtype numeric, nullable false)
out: 2.5 A
